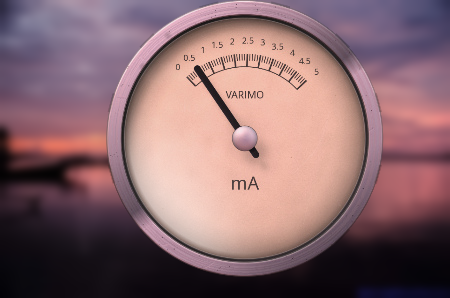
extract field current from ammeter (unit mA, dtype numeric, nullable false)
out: 0.5 mA
